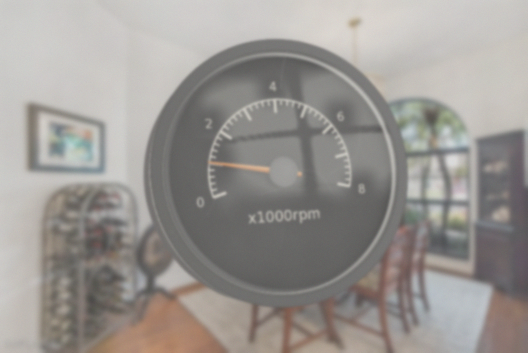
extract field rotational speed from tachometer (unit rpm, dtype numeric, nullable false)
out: 1000 rpm
